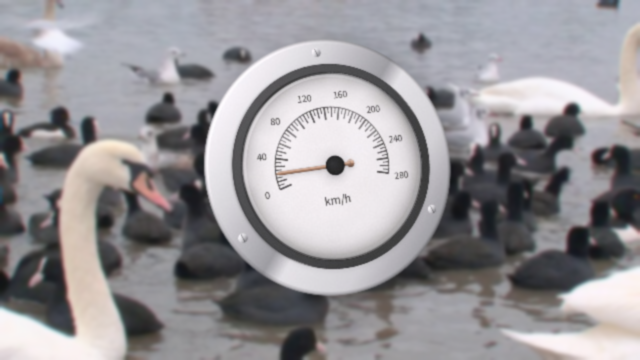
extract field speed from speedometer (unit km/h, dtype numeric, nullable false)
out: 20 km/h
